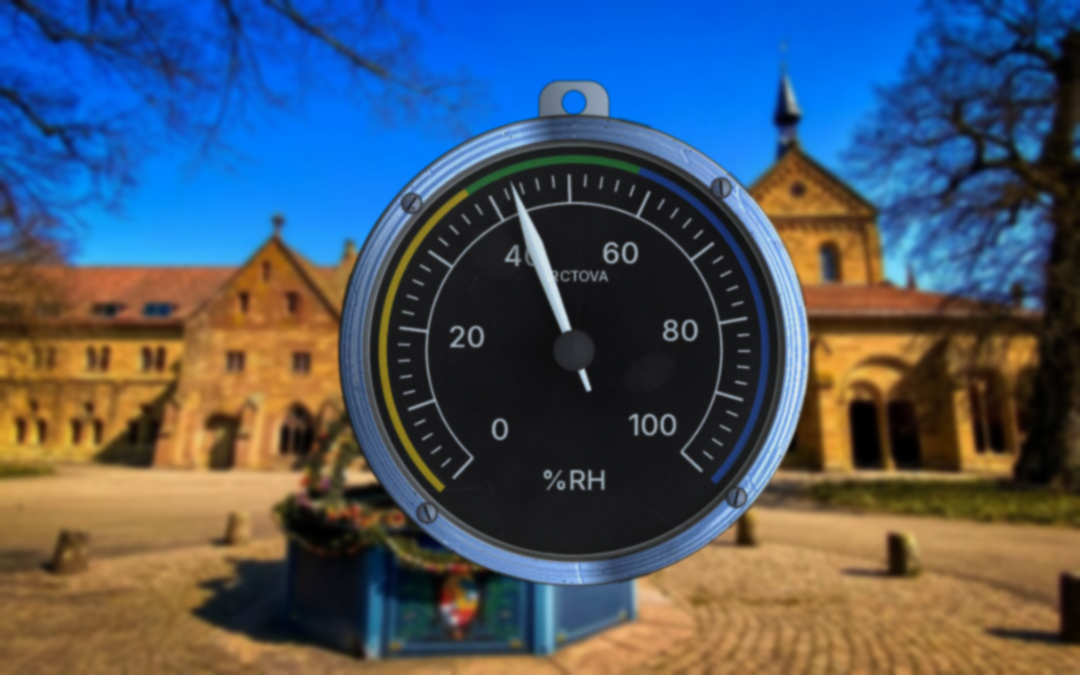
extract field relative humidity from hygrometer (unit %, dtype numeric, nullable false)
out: 43 %
